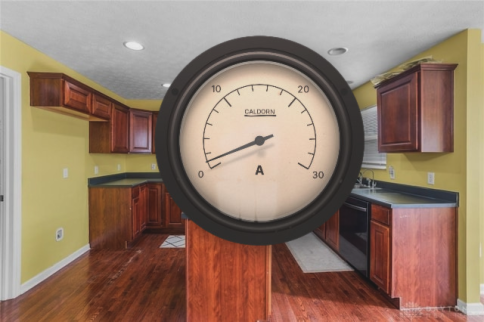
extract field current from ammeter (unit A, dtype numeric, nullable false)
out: 1 A
